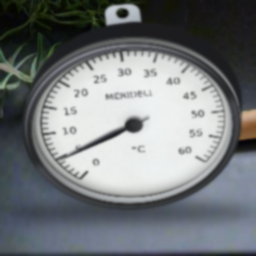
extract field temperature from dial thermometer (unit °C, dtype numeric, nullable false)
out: 5 °C
